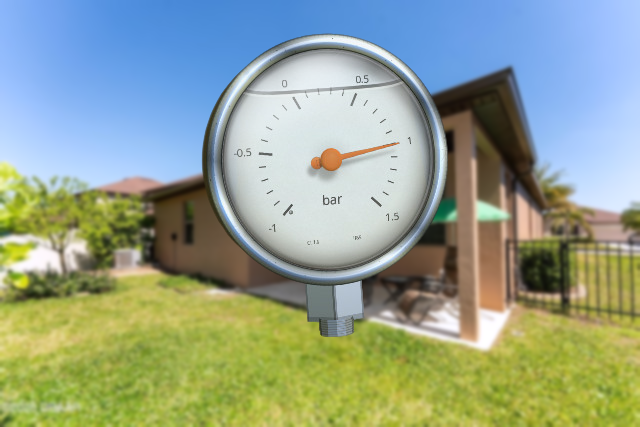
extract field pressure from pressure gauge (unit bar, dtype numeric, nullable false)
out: 1 bar
